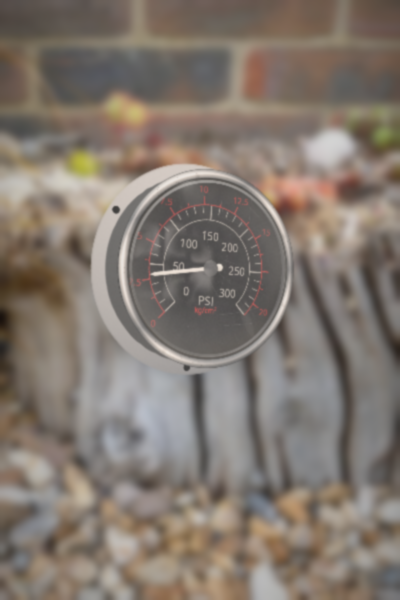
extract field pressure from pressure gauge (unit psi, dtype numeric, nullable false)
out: 40 psi
